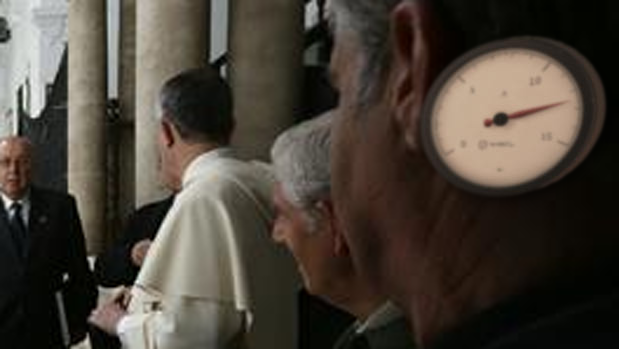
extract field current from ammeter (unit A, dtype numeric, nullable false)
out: 12.5 A
